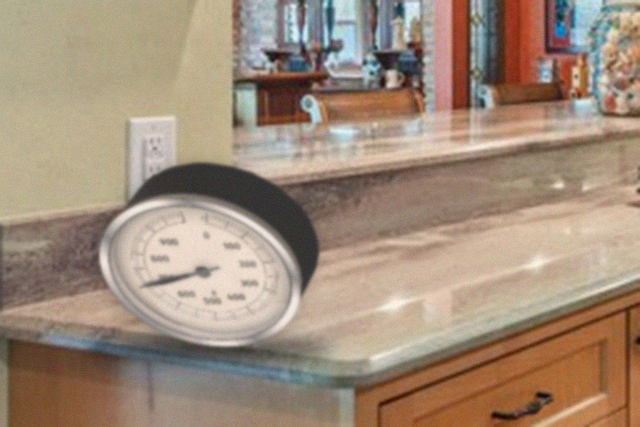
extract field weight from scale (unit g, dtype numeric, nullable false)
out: 700 g
